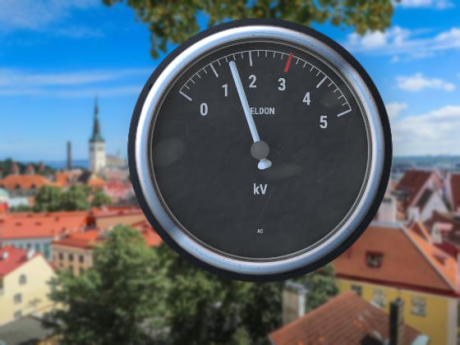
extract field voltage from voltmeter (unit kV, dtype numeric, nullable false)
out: 1.5 kV
